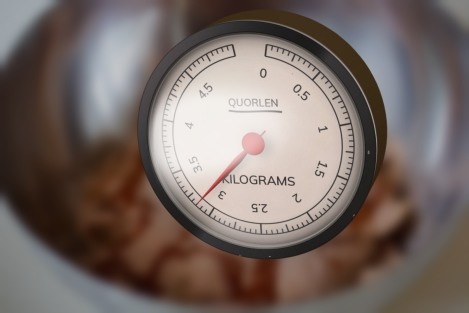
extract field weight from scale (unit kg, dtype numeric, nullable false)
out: 3.15 kg
